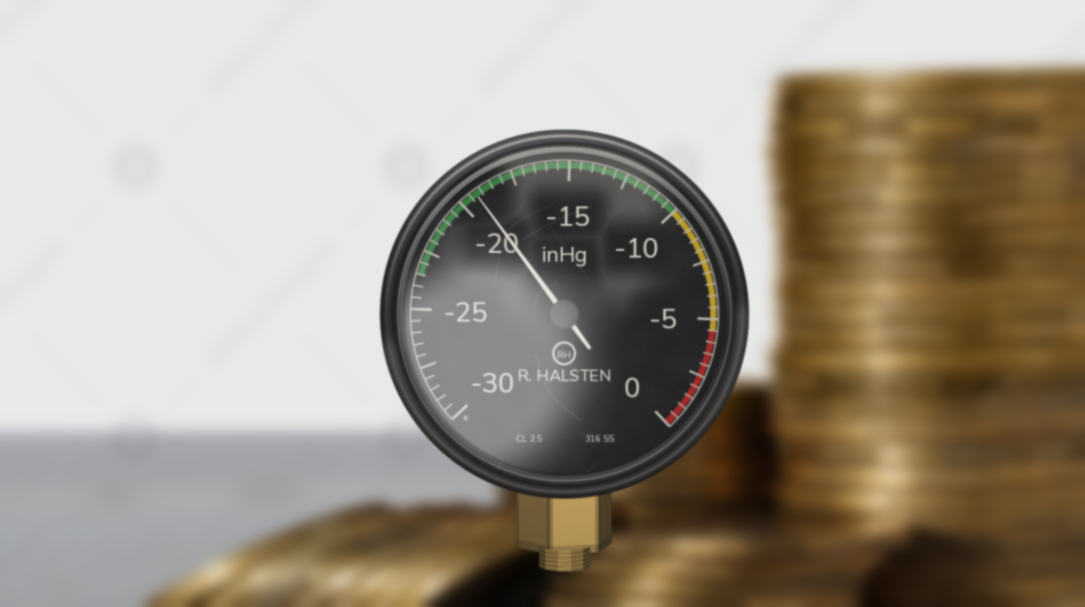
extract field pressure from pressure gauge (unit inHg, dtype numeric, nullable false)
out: -19.25 inHg
